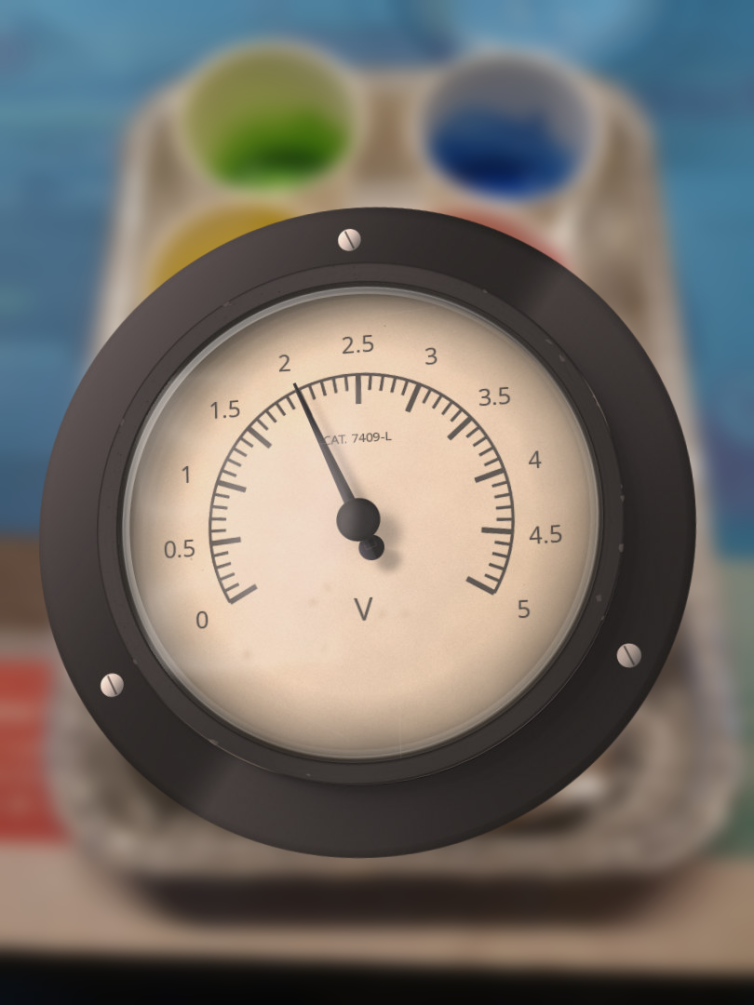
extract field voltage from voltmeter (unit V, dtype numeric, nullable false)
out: 2 V
